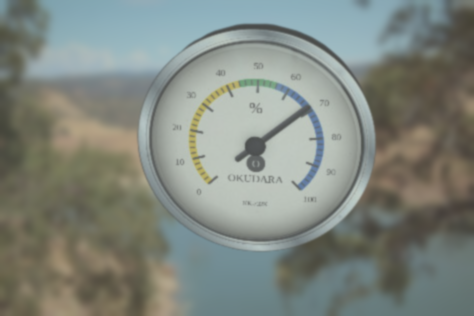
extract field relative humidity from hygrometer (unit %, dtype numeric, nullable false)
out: 68 %
